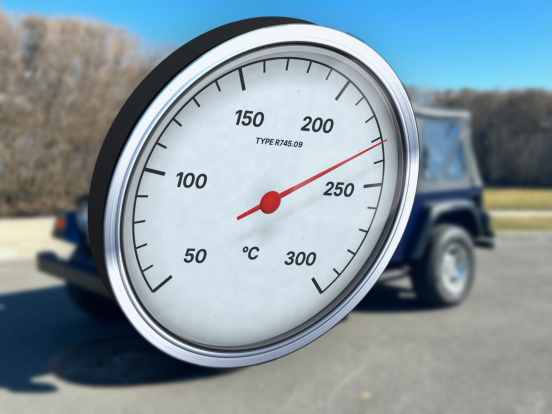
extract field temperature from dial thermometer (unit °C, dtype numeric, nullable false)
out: 230 °C
